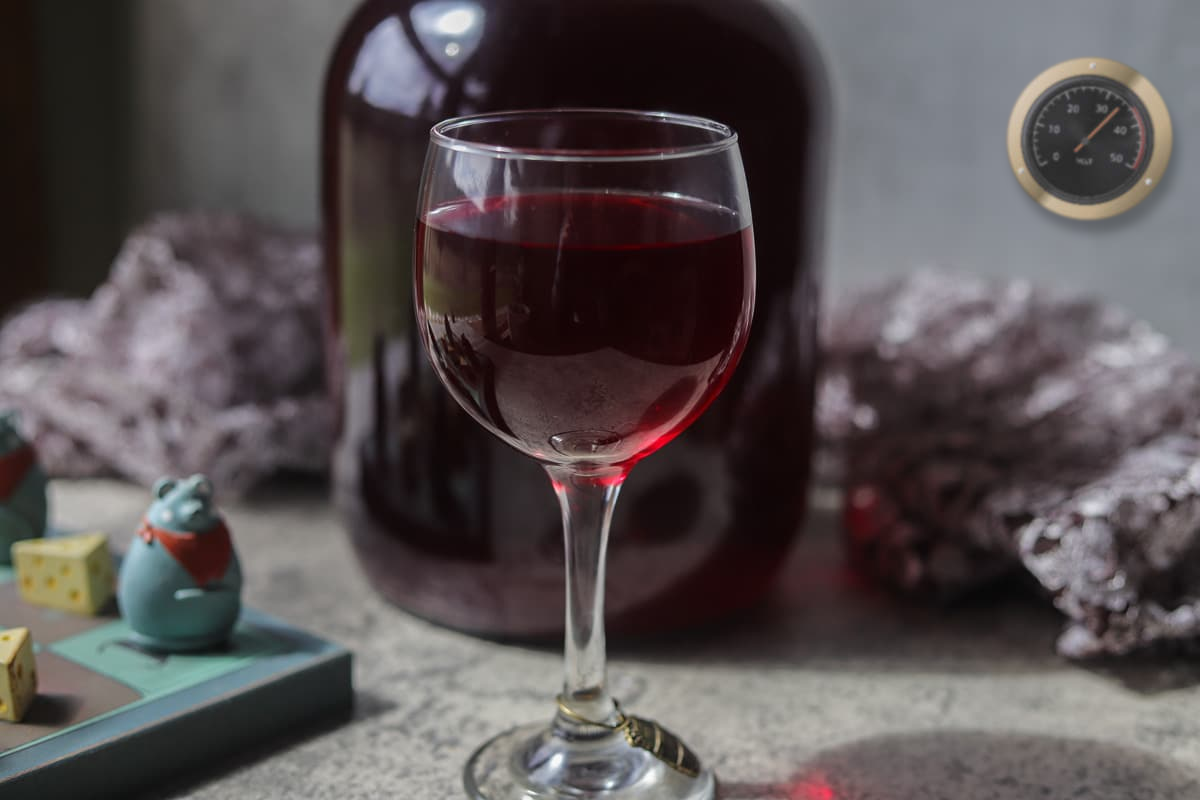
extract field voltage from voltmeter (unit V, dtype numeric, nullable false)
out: 34 V
